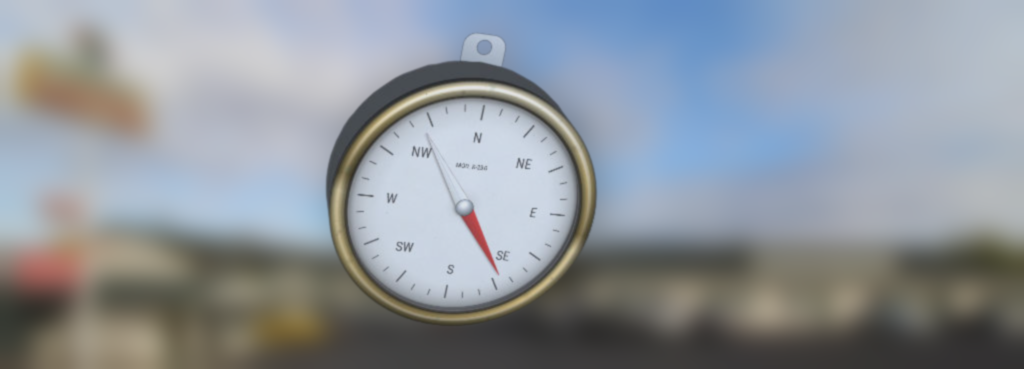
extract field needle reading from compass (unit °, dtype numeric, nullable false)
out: 145 °
